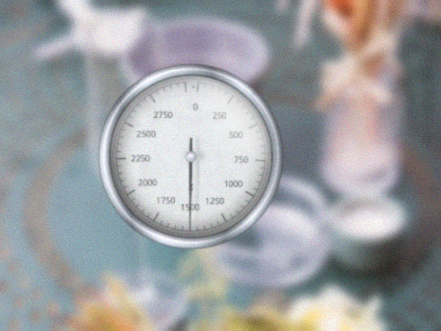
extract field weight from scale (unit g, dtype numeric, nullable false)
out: 1500 g
